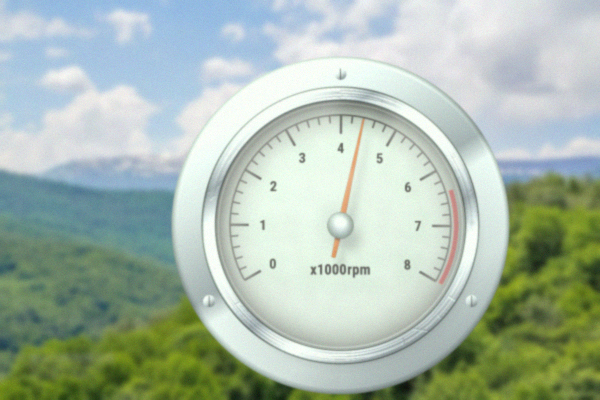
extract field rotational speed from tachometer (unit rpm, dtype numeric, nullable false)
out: 4400 rpm
